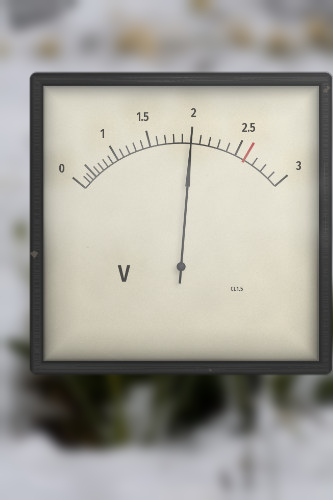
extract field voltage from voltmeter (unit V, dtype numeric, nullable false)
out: 2 V
